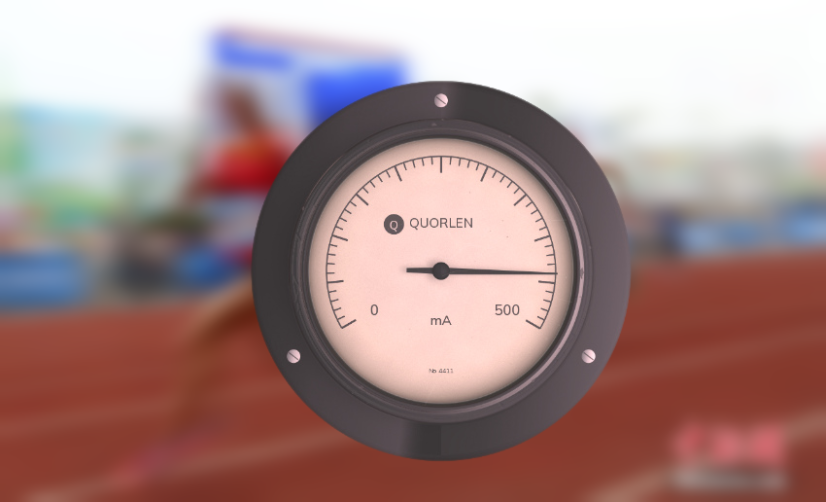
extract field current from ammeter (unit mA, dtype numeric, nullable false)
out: 440 mA
